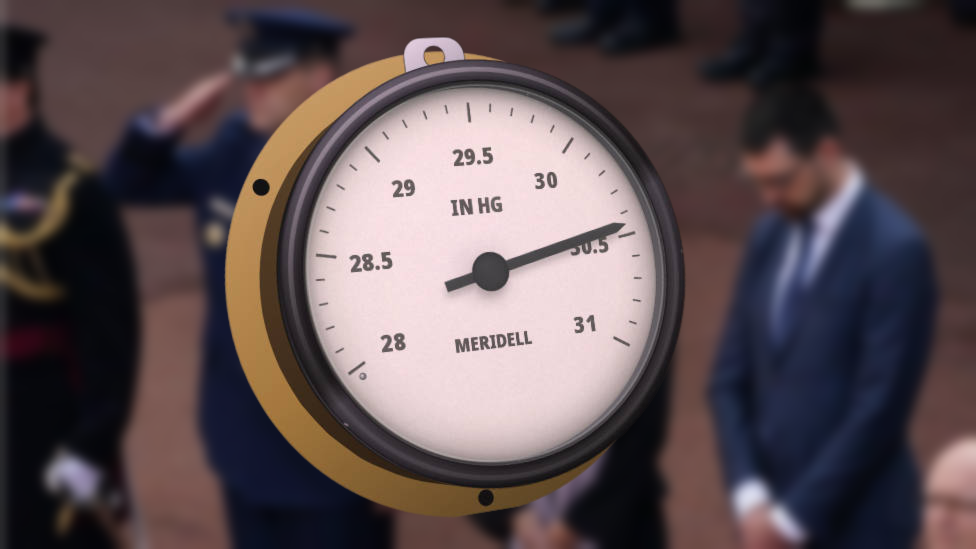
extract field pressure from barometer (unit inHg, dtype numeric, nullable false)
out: 30.45 inHg
